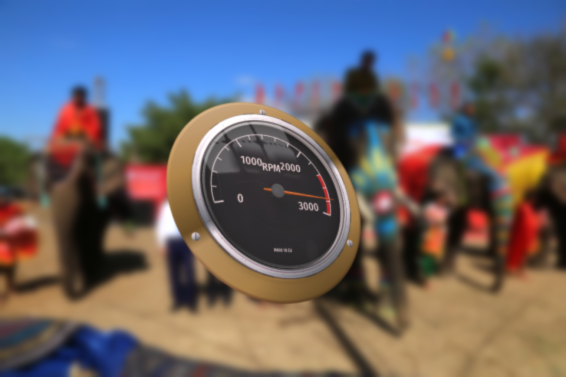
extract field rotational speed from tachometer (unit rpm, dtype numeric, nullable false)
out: 2800 rpm
